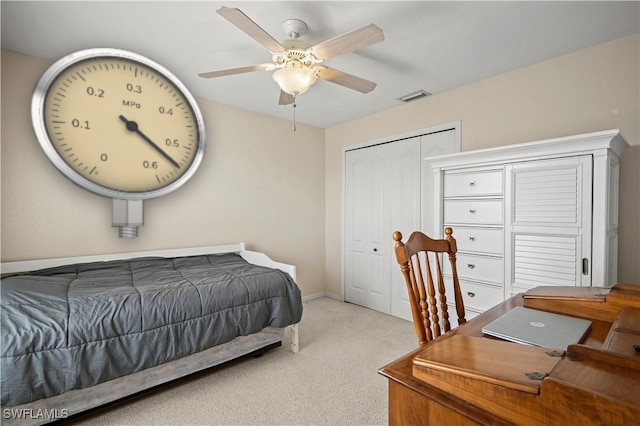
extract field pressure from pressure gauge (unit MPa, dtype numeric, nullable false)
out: 0.55 MPa
